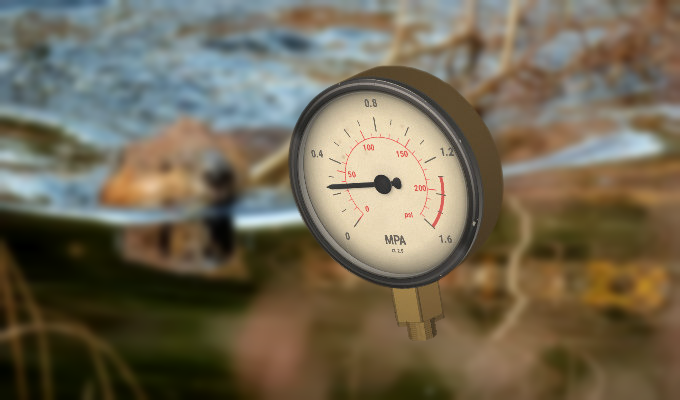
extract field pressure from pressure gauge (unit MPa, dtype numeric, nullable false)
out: 0.25 MPa
